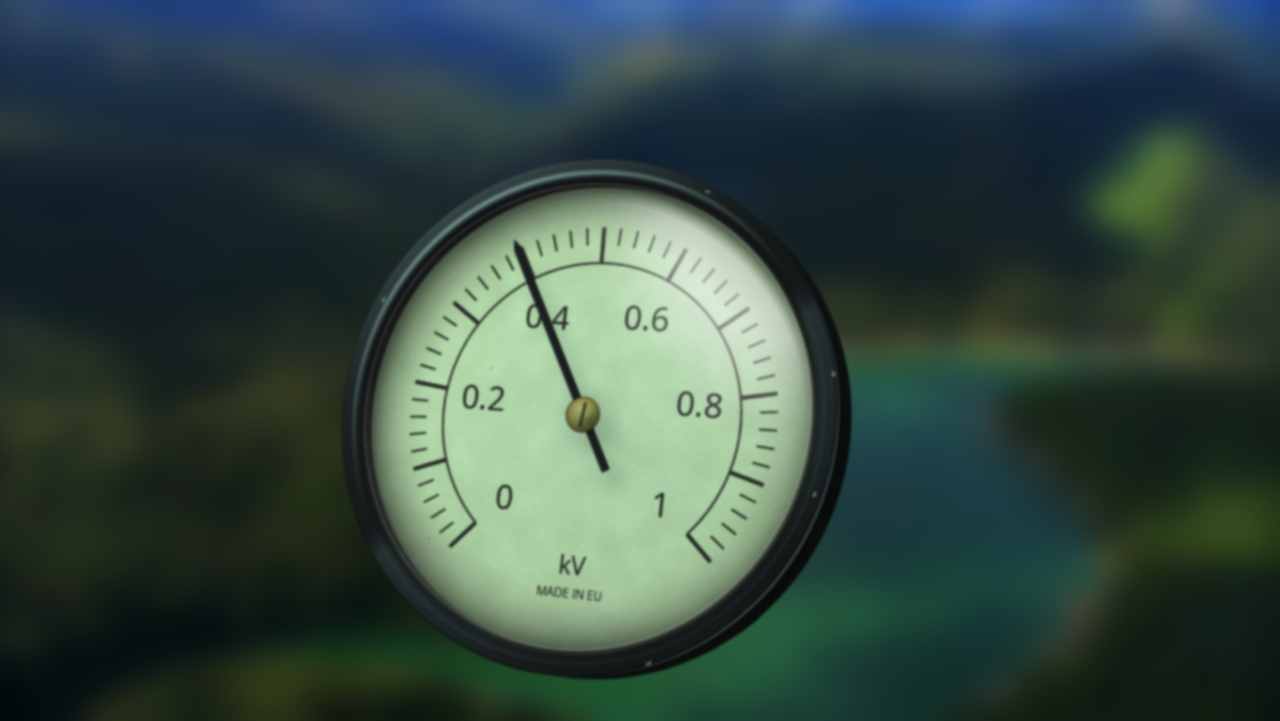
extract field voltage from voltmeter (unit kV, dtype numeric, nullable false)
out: 0.4 kV
